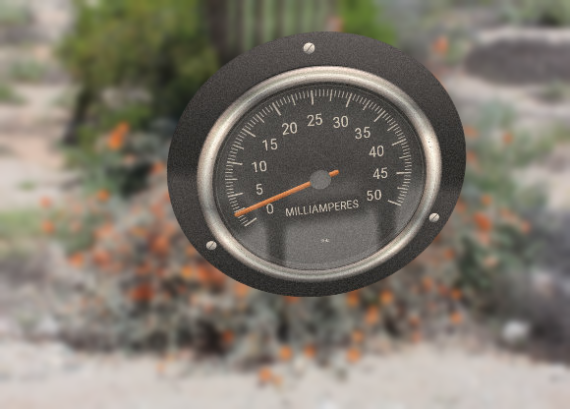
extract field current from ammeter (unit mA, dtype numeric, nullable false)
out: 2.5 mA
